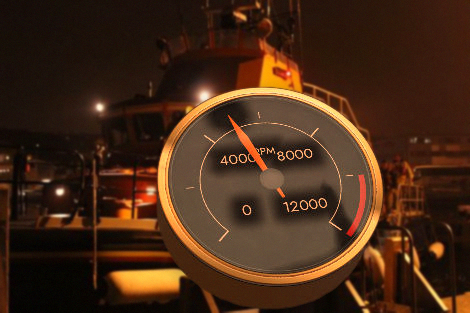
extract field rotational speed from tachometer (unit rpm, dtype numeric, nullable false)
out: 5000 rpm
